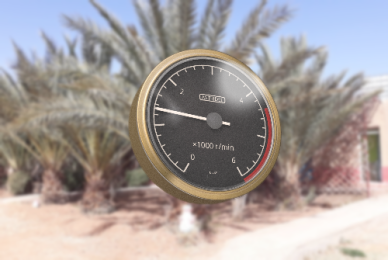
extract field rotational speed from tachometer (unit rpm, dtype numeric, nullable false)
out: 1300 rpm
